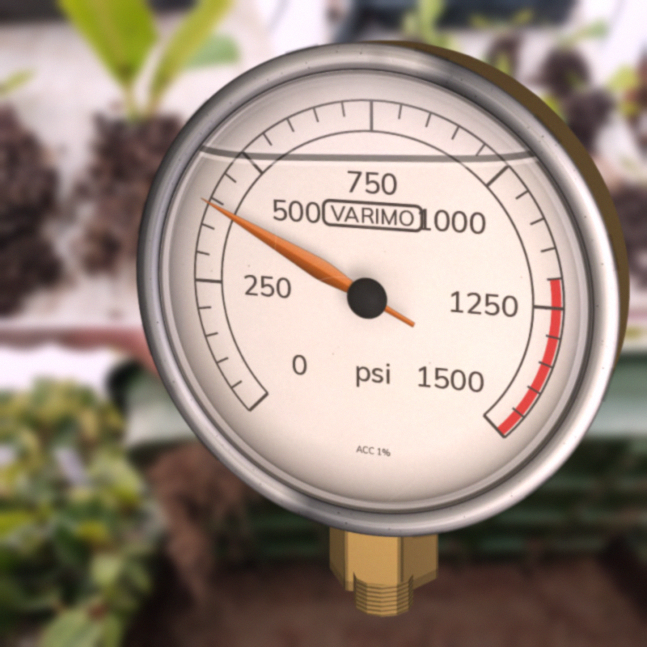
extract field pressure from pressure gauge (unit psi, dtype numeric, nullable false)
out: 400 psi
